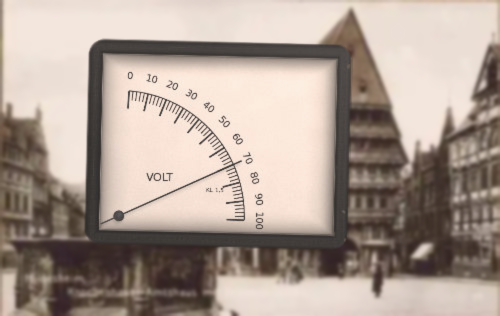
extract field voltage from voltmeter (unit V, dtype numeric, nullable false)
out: 70 V
